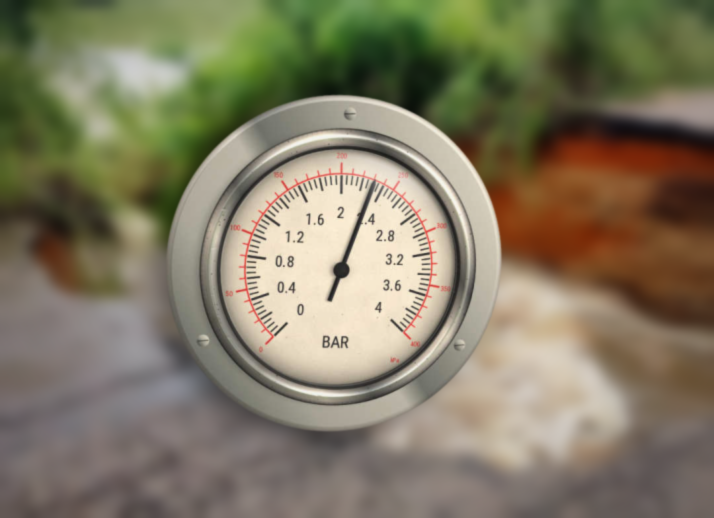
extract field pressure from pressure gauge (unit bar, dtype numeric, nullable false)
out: 2.3 bar
